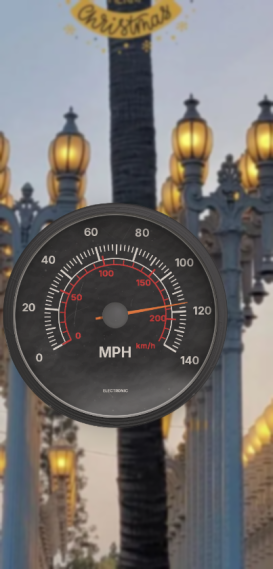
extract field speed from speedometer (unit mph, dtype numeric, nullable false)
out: 116 mph
